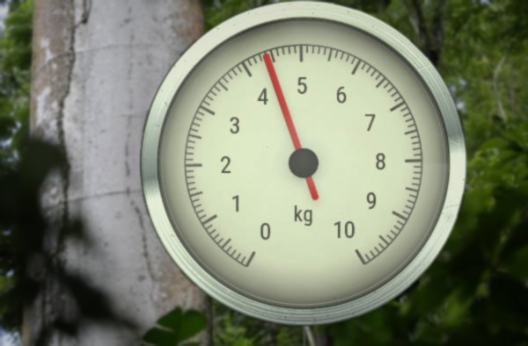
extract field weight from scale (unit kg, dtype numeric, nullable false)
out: 4.4 kg
